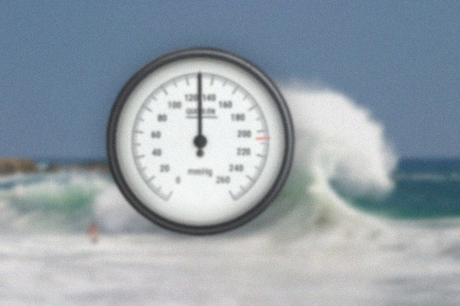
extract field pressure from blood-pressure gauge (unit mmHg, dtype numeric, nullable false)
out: 130 mmHg
